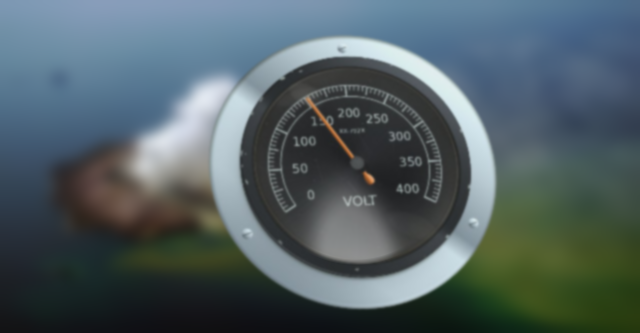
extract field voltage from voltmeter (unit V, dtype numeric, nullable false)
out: 150 V
